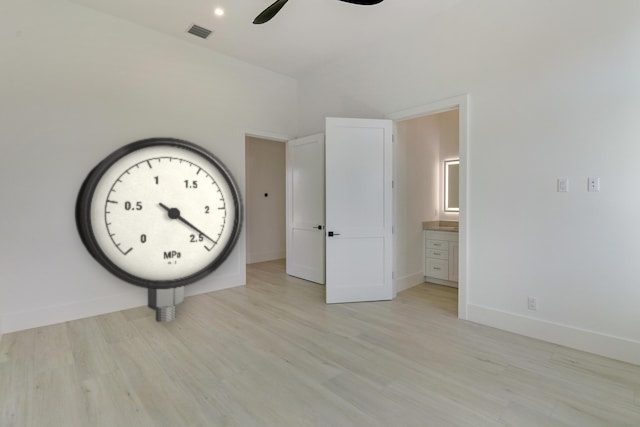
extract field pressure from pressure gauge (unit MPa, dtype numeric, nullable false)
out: 2.4 MPa
